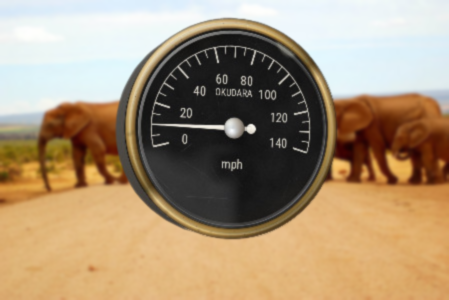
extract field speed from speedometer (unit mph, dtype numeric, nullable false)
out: 10 mph
